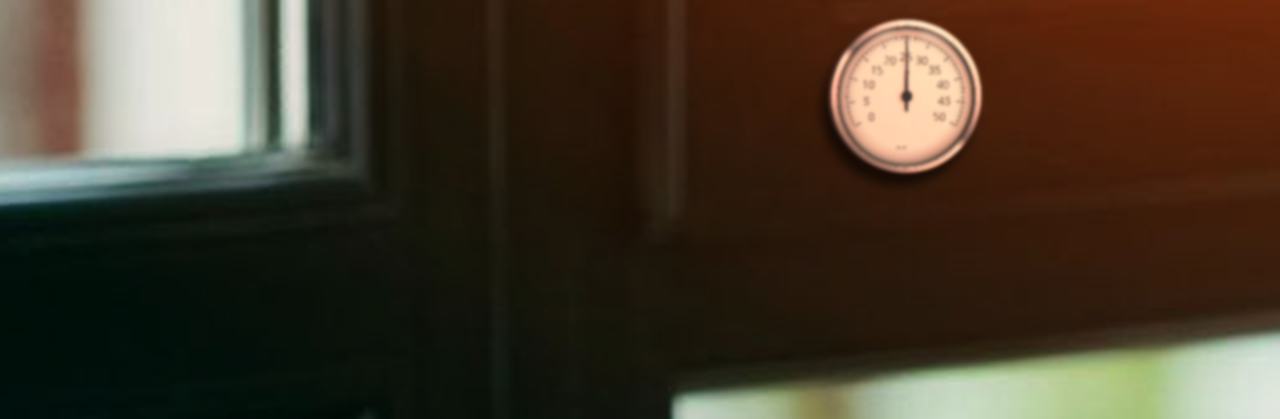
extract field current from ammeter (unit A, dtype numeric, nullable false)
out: 25 A
